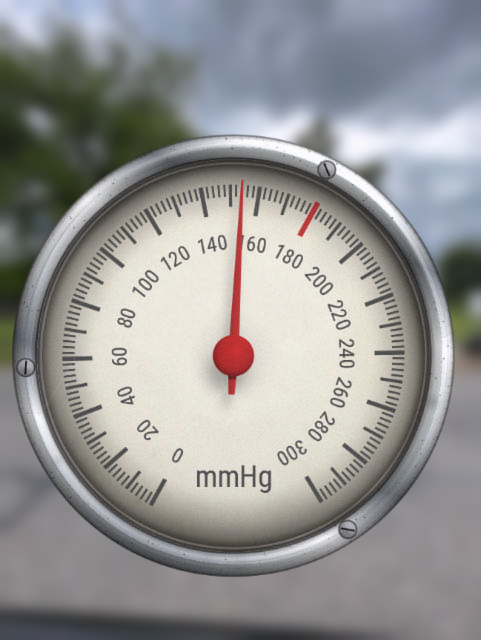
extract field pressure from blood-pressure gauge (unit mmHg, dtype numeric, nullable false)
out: 154 mmHg
